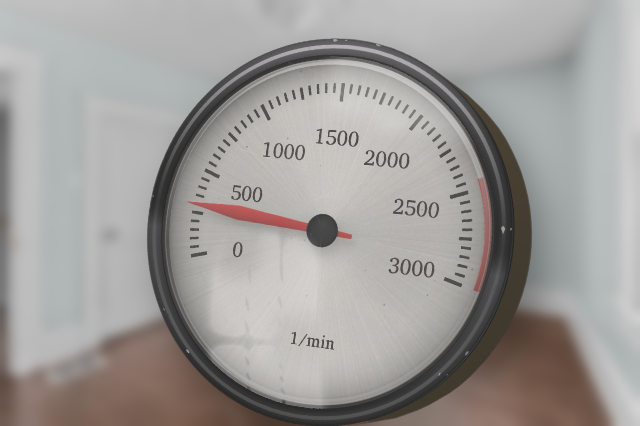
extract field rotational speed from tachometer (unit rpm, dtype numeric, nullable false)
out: 300 rpm
